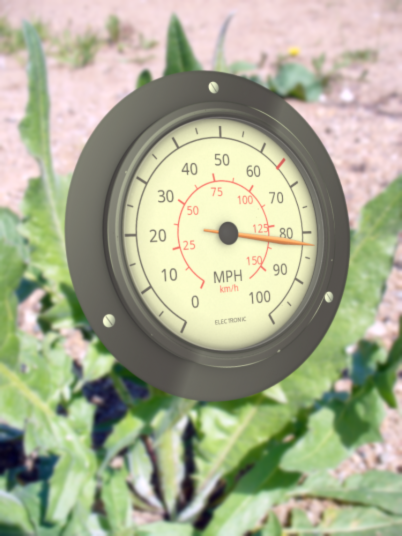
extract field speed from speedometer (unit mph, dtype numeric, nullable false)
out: 82.5 mph
